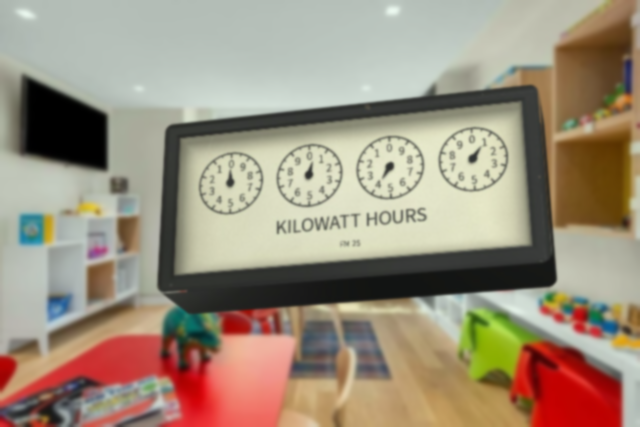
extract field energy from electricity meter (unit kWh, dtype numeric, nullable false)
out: 41 kWh
